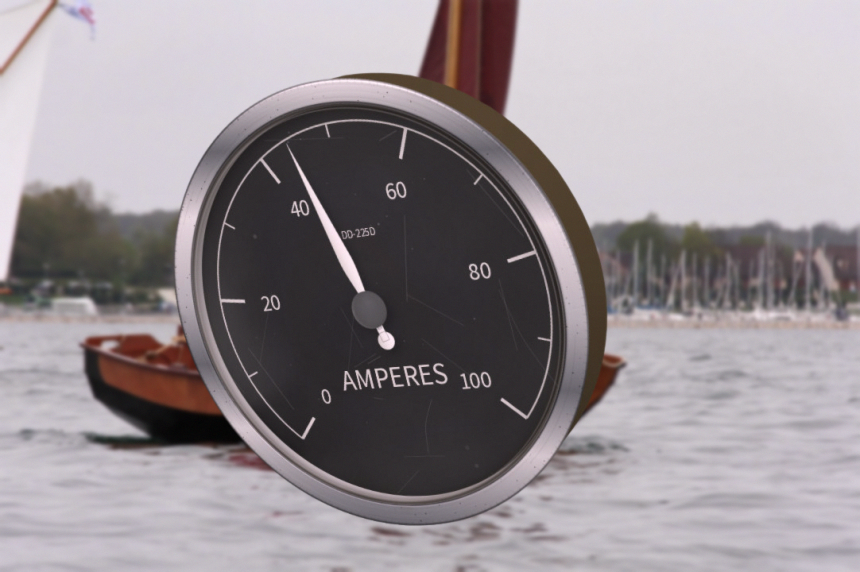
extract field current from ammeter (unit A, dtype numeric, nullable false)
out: 45 A
